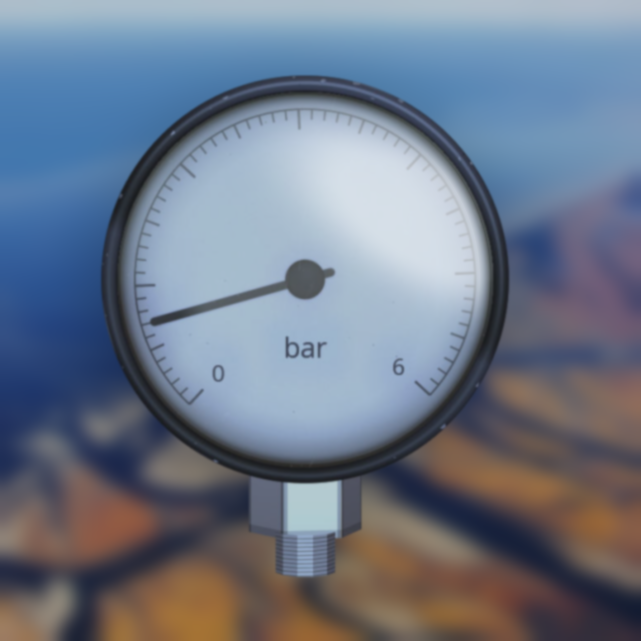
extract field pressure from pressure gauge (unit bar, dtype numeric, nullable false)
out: 0.7 bar
